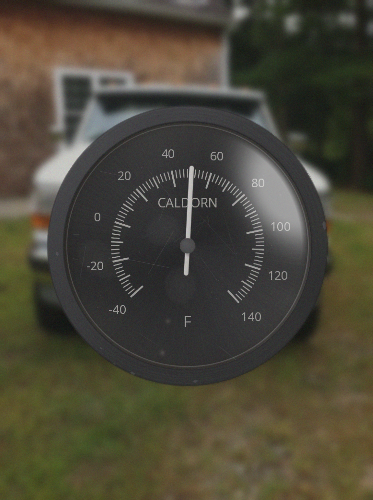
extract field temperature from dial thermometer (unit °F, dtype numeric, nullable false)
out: 50 °F
